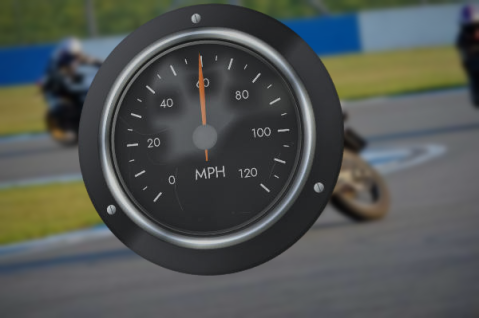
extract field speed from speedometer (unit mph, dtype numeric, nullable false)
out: 60 mph
